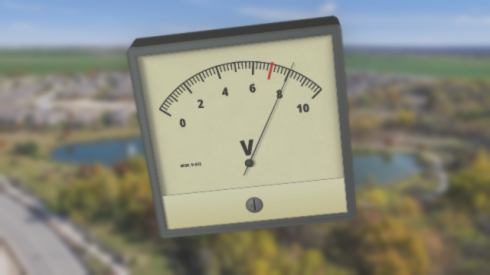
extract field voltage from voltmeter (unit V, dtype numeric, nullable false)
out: 8 V
